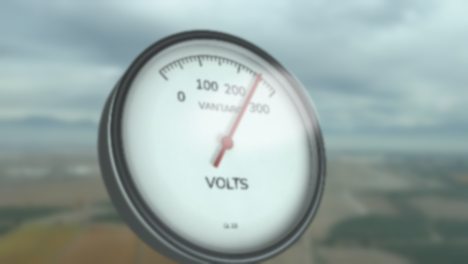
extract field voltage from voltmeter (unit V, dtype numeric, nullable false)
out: 250 V
